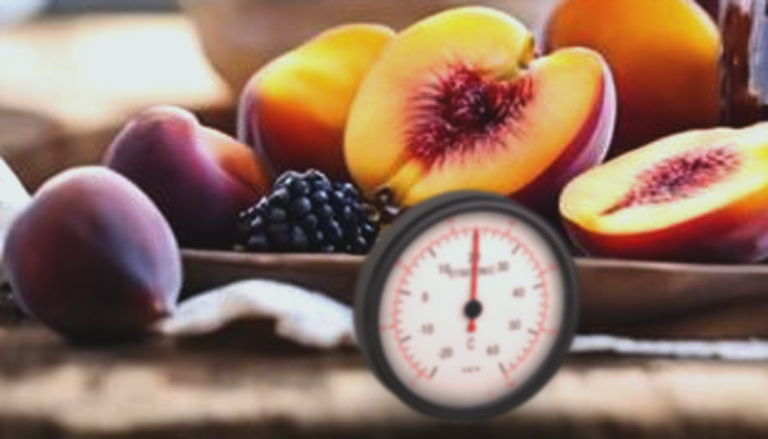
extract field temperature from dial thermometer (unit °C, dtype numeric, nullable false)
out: 20 °C
